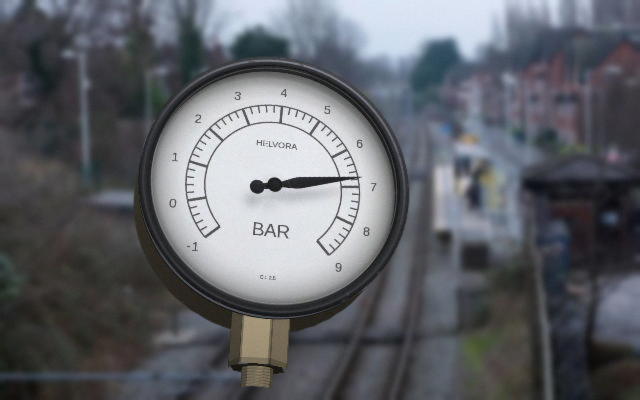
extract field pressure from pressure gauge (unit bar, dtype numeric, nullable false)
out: 6.8 bar
